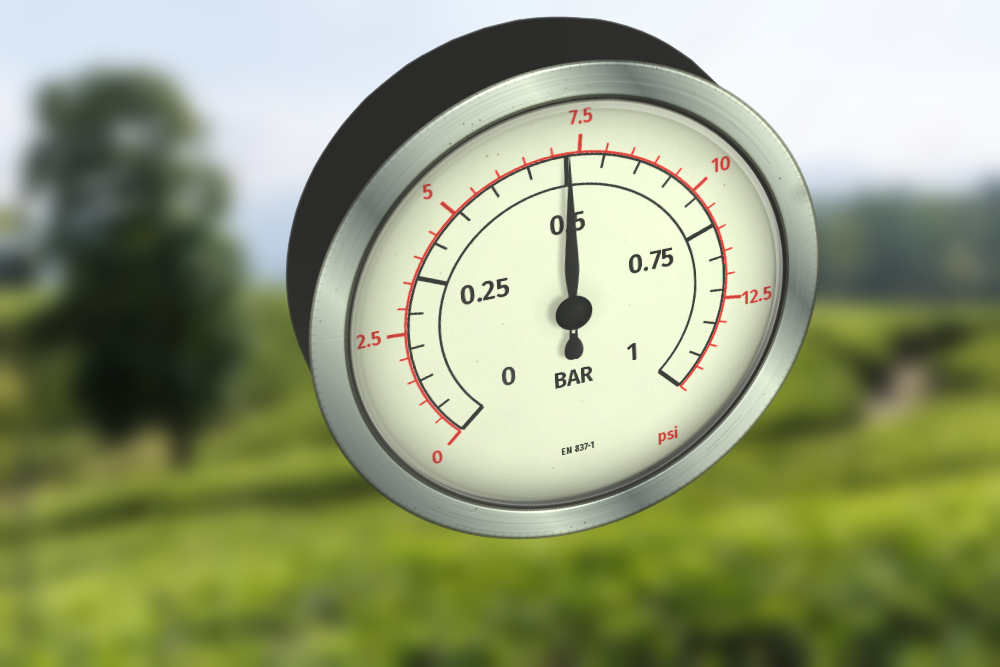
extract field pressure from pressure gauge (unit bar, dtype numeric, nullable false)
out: 0.5 bar
